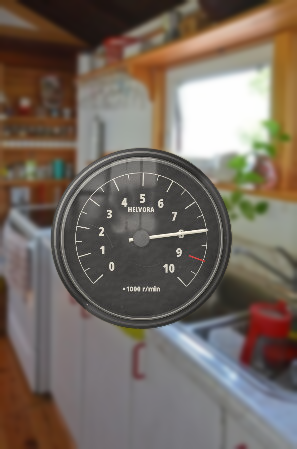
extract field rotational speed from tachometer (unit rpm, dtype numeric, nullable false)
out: 8000 rpm
